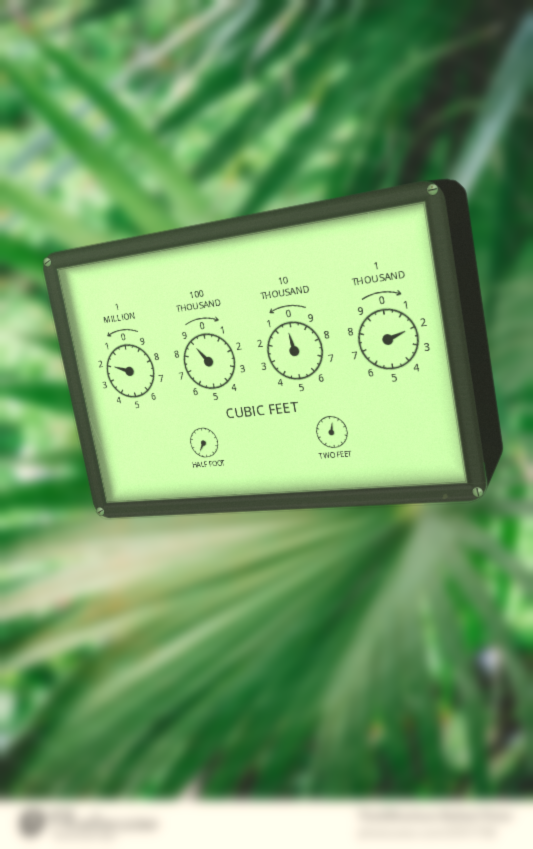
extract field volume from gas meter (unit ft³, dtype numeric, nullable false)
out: 190200 ft³
